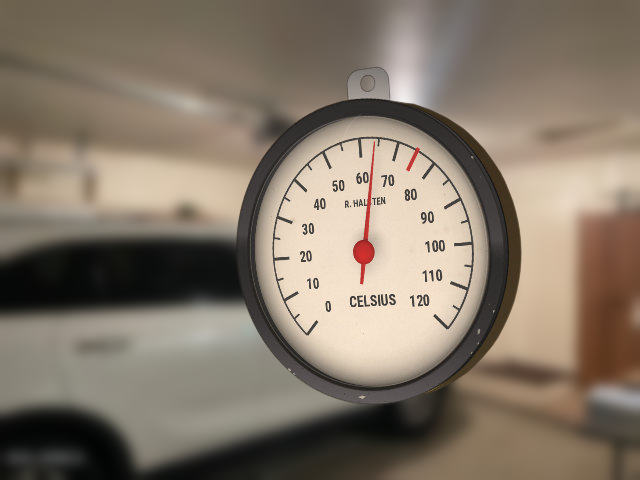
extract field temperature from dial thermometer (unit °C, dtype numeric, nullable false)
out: 65 °C
